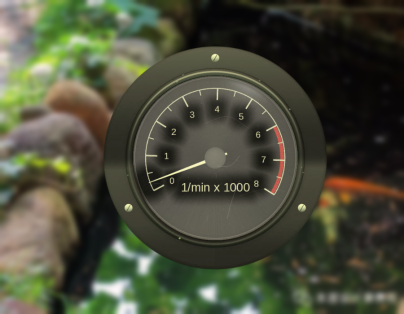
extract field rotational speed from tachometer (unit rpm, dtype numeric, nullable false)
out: 250 rpm
